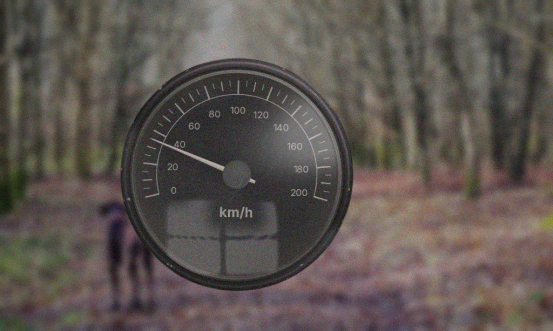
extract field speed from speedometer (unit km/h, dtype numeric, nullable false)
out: 35 km/h
